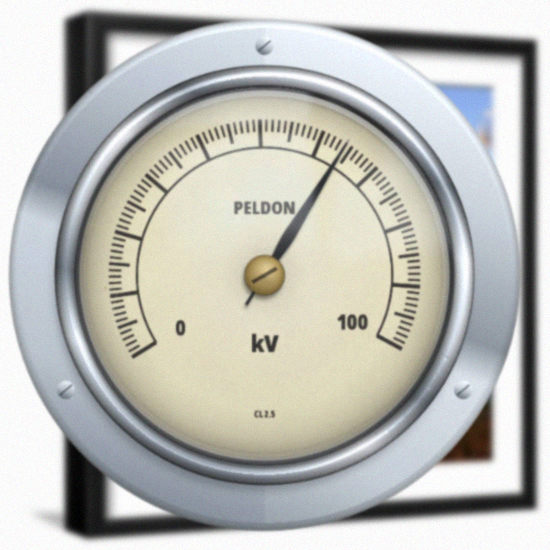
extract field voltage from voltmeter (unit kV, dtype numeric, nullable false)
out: 64 kV
